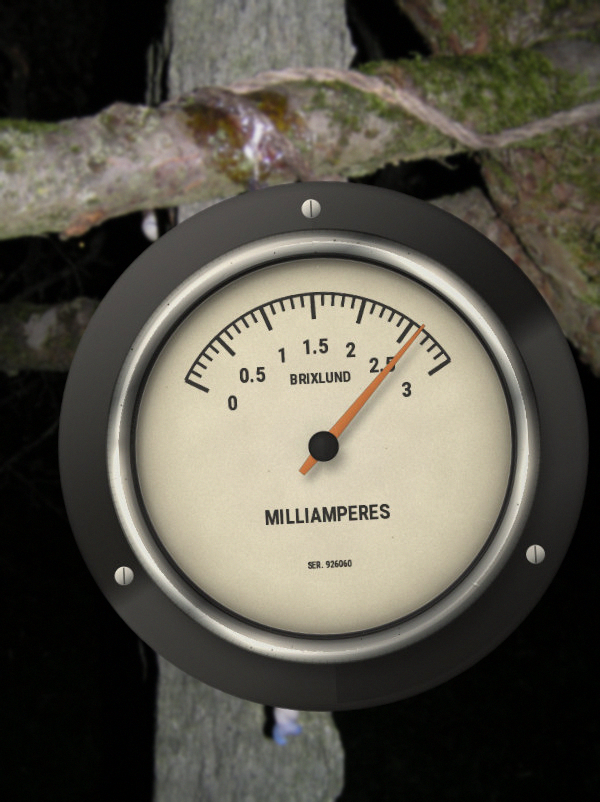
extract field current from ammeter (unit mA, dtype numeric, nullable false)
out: 2.6 mA
